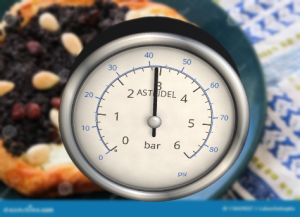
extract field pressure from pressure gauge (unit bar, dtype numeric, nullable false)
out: 2.9 bar
